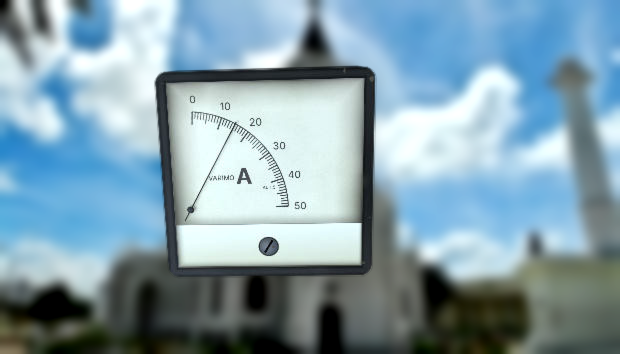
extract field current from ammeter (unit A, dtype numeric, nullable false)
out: 15 A
